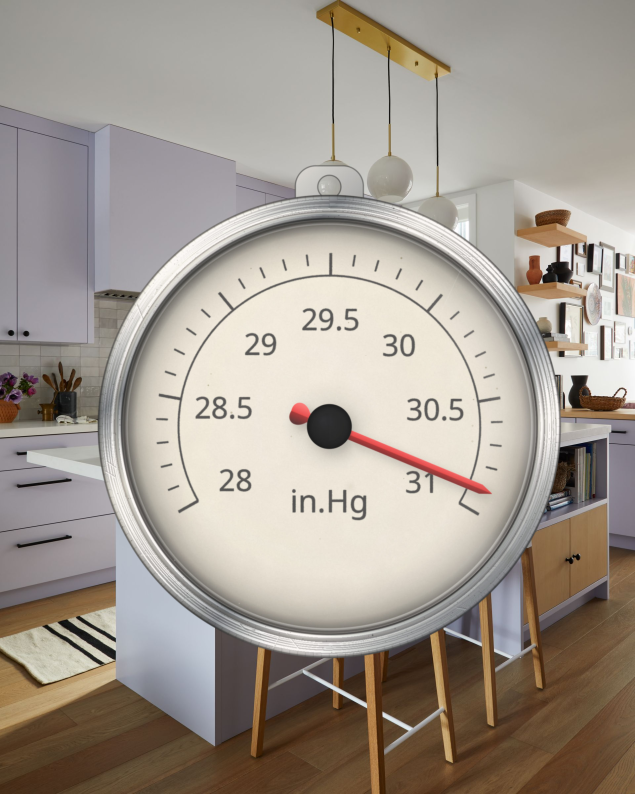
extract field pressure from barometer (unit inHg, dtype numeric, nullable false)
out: 30.9 inHg
